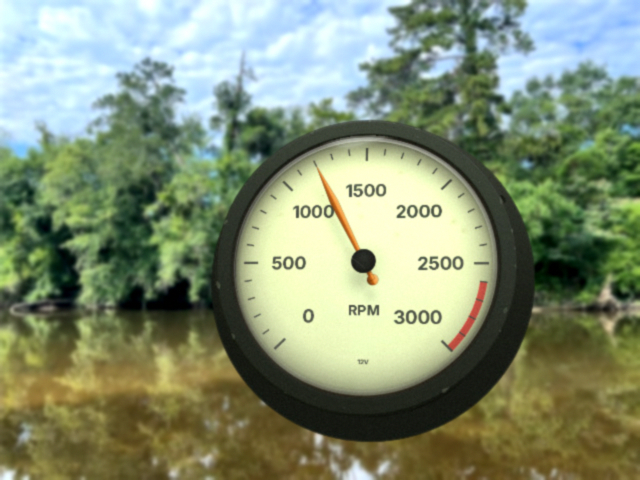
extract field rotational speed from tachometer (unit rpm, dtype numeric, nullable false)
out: 1200 rpm
